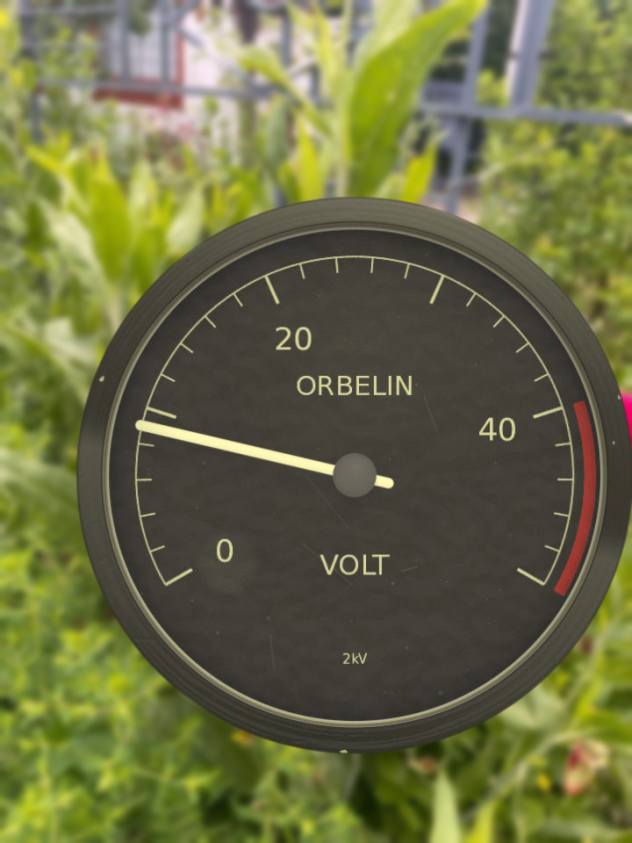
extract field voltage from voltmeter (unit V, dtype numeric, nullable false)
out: 9 V
